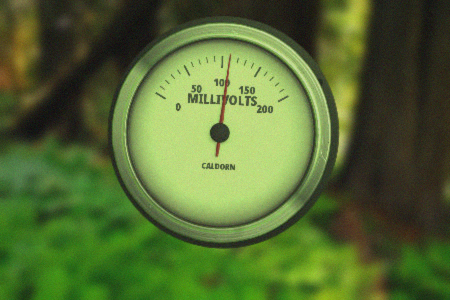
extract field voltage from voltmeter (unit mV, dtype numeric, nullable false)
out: 110 mV
